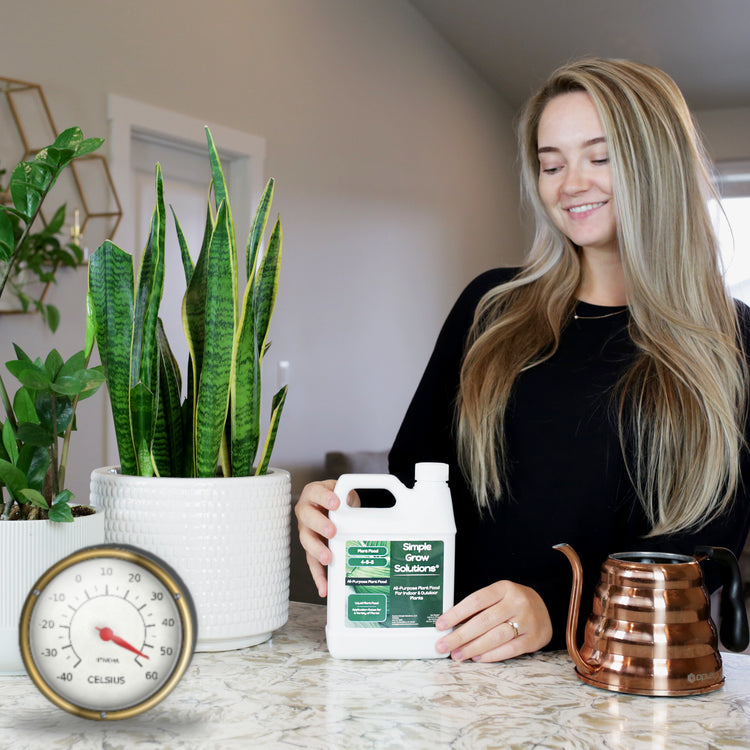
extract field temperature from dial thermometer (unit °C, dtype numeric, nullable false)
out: 55 °C
